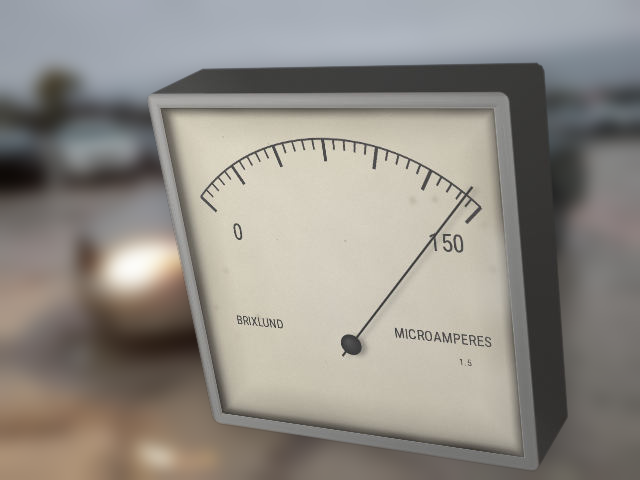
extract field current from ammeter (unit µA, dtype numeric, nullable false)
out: 142.5 µA
